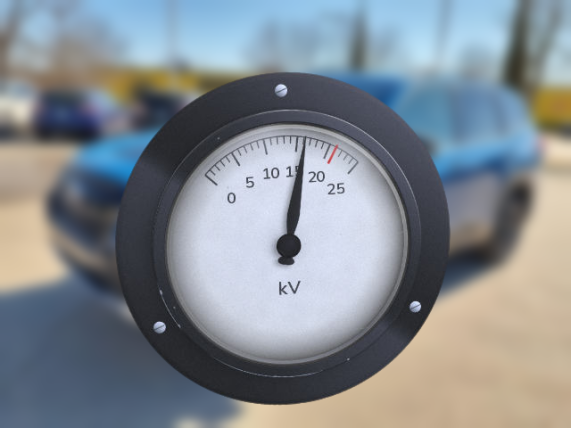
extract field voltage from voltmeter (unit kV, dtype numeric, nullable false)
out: 16 kV
